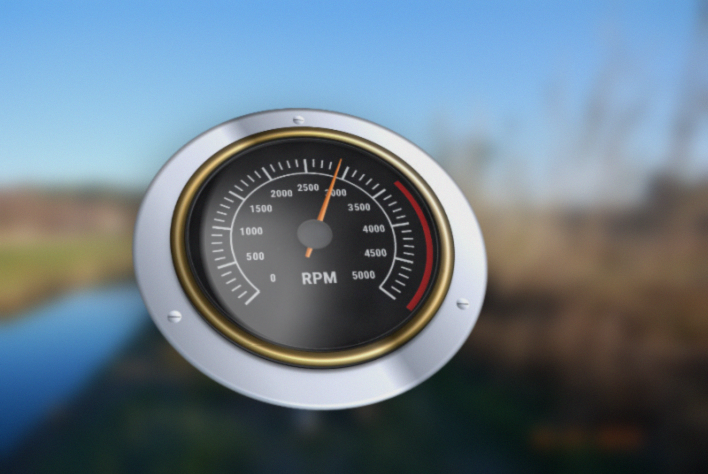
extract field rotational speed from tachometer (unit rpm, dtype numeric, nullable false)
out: 2900 rpm
